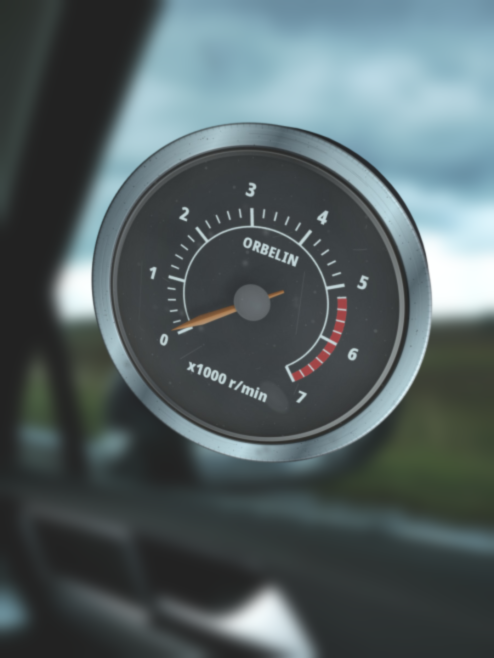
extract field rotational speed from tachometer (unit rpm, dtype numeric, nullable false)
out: 100 rpm
